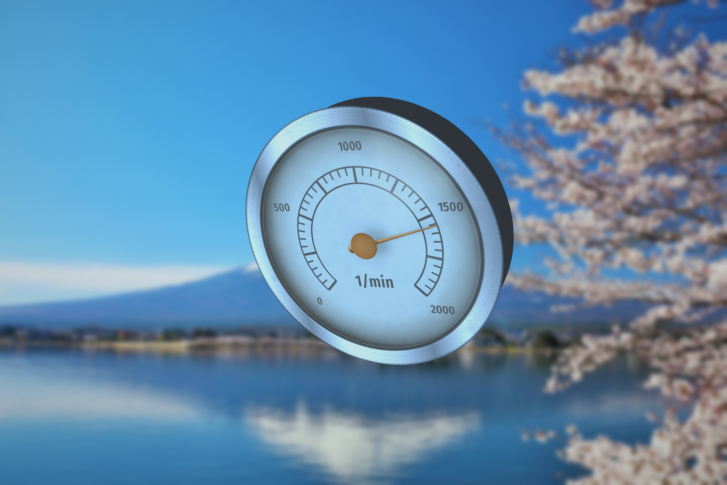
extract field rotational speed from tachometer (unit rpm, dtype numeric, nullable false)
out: 1550 rpm
